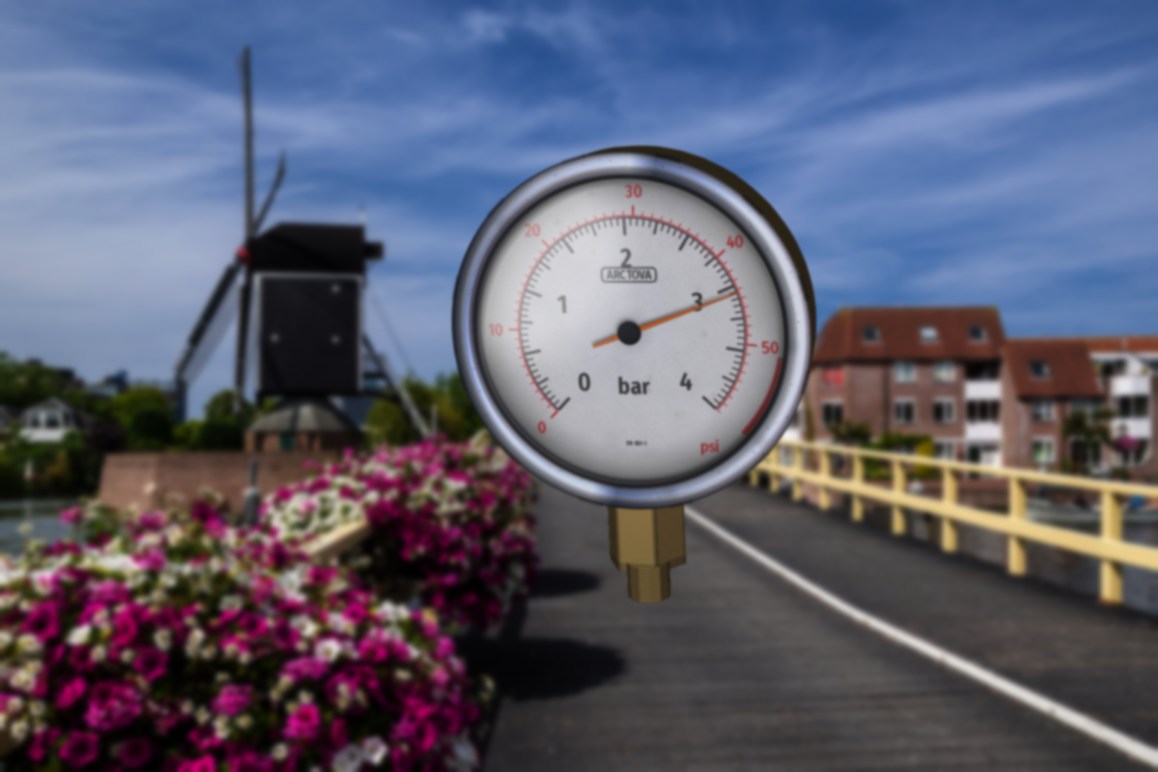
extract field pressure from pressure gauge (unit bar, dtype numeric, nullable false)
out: 3.05 bar
